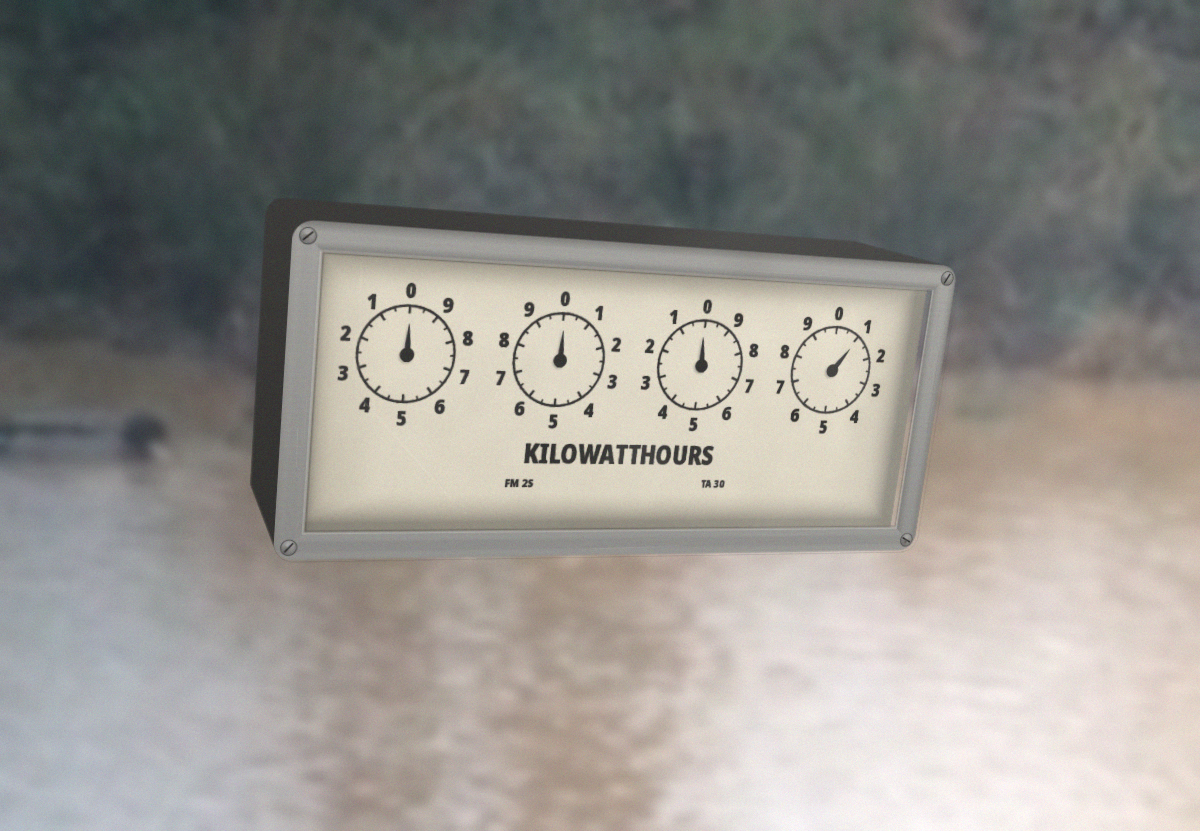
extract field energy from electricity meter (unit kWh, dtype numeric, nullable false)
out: 1 kWh
